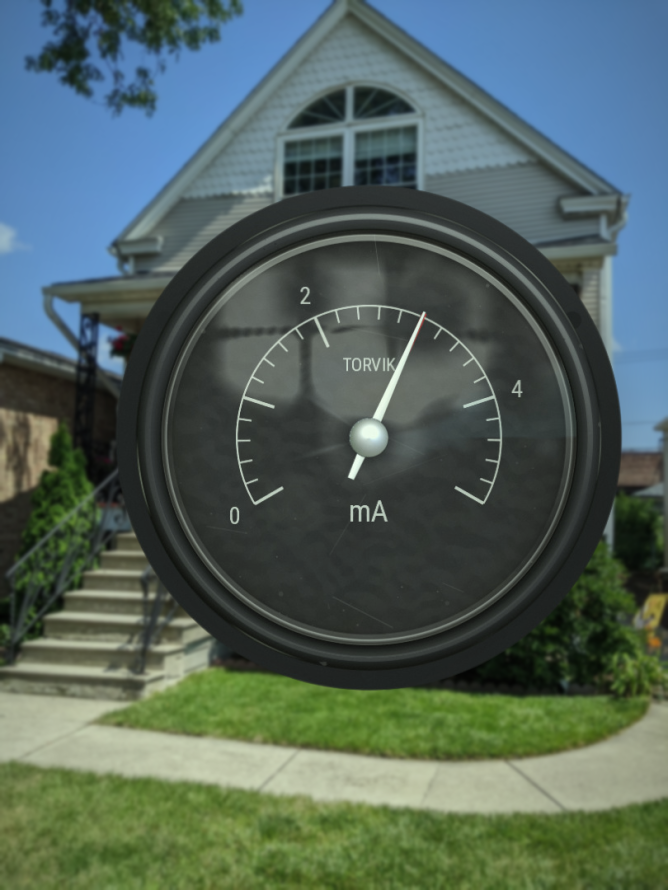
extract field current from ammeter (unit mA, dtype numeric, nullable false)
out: 3 mA
